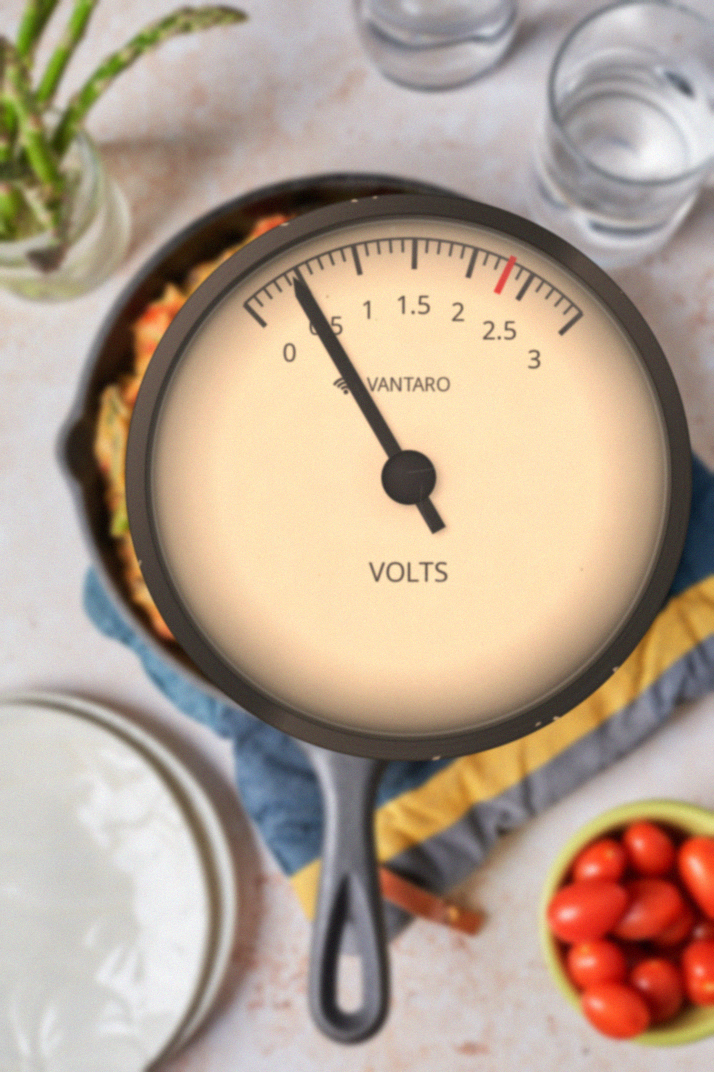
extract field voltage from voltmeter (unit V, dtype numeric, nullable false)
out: 0.45 V
